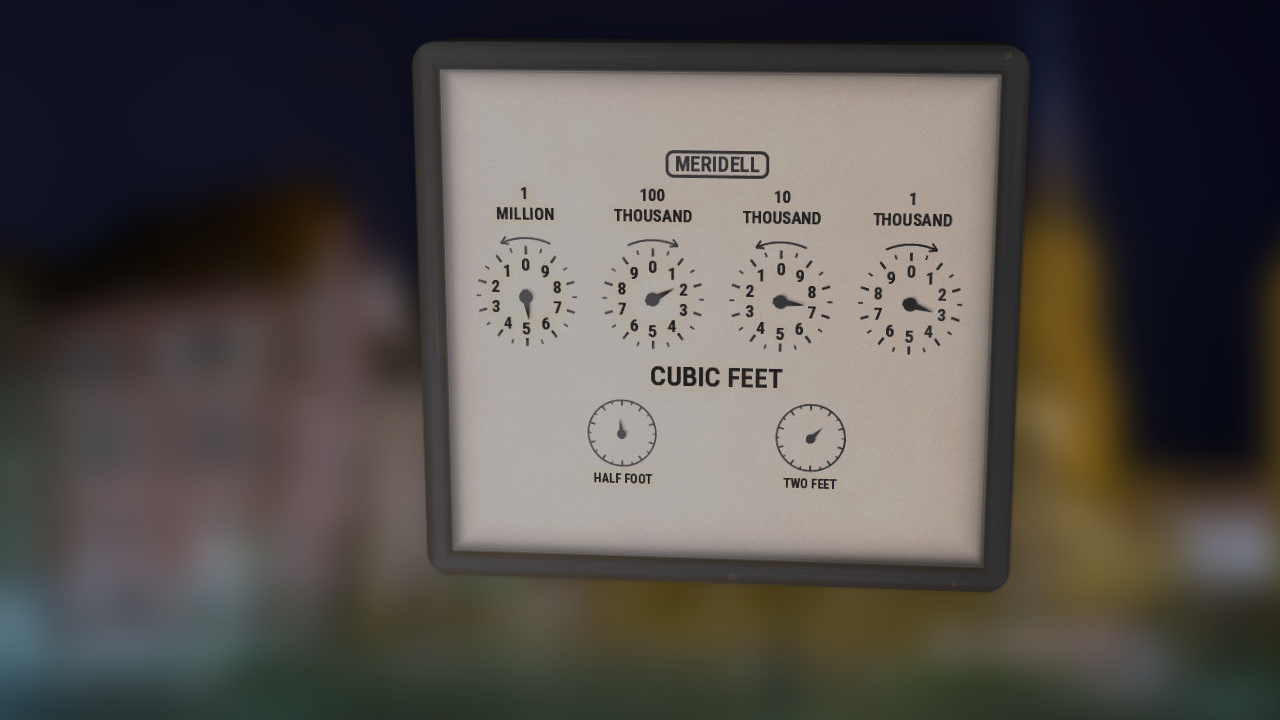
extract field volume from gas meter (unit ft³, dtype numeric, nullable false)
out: 517300 ft³
